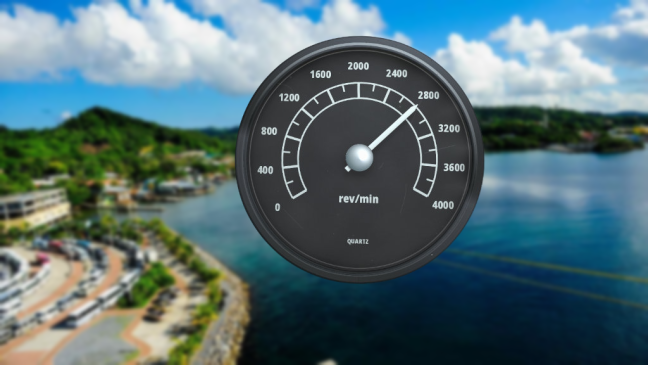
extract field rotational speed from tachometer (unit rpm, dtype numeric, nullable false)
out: 2800 rpm
